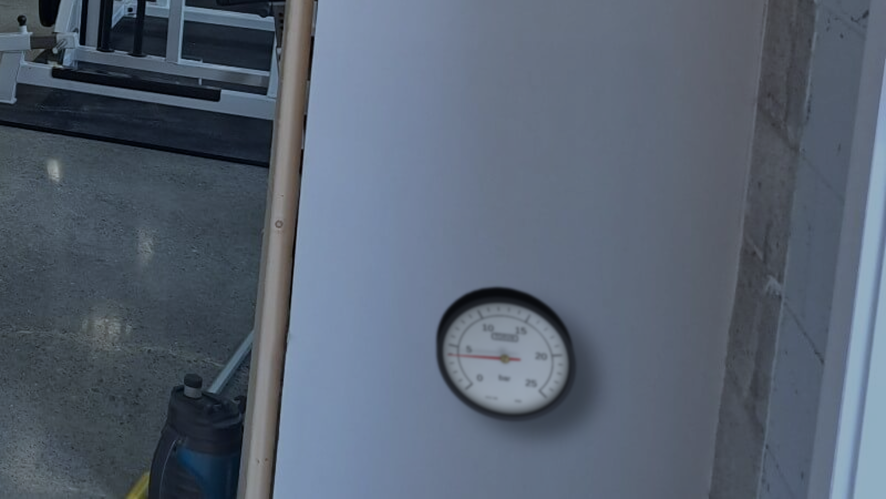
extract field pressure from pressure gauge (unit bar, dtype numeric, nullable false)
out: 4 bar
